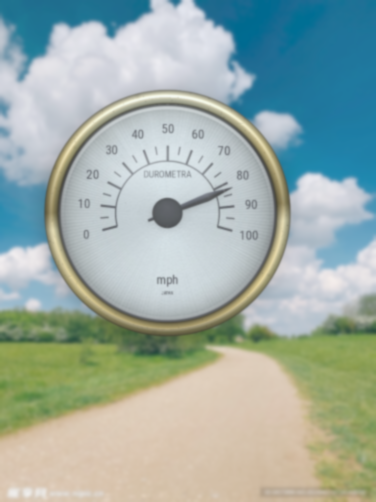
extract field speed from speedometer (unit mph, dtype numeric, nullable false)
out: 82.5 mph
